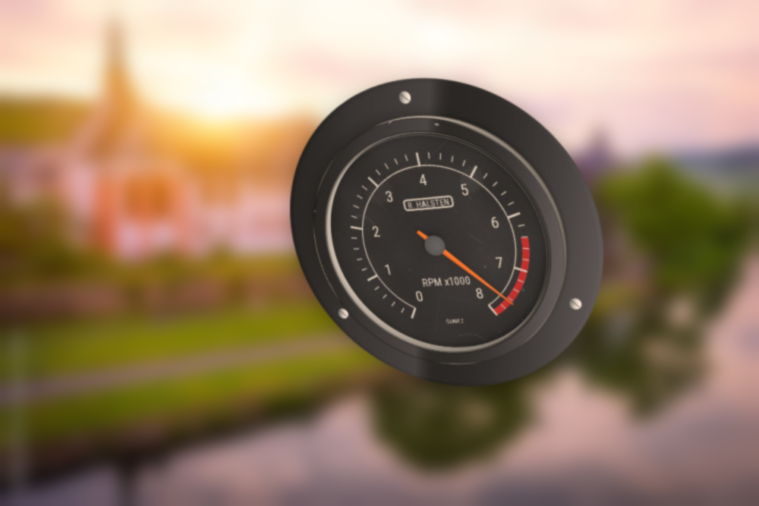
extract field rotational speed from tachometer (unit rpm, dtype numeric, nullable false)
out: 7600 rpm
